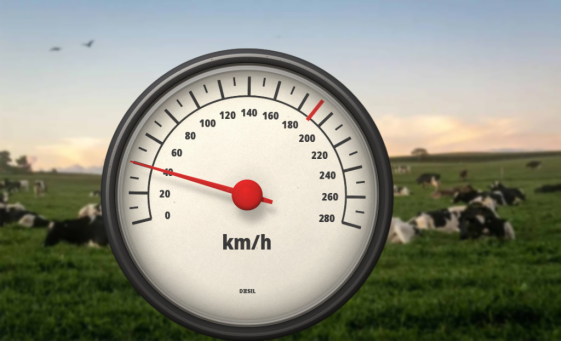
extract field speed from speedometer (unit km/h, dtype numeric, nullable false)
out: 40 km/h
